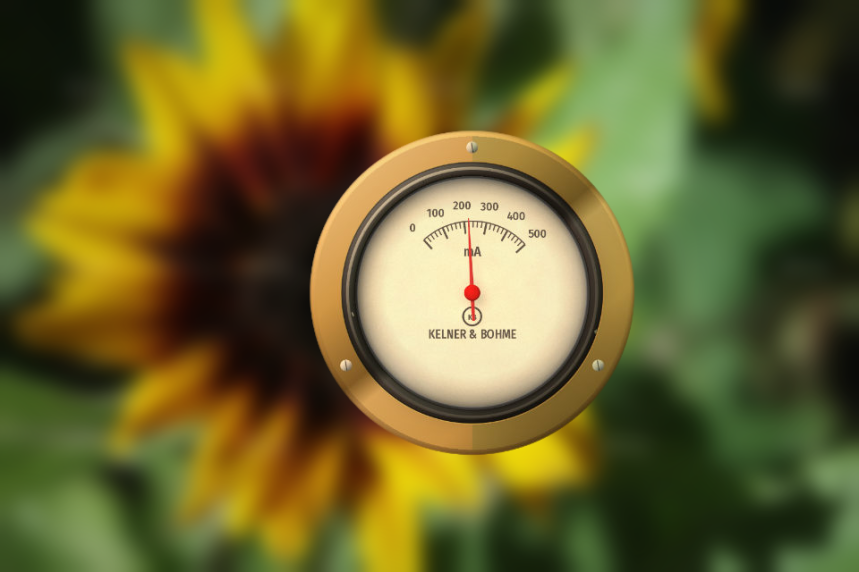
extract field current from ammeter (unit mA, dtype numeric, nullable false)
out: 220 mA
